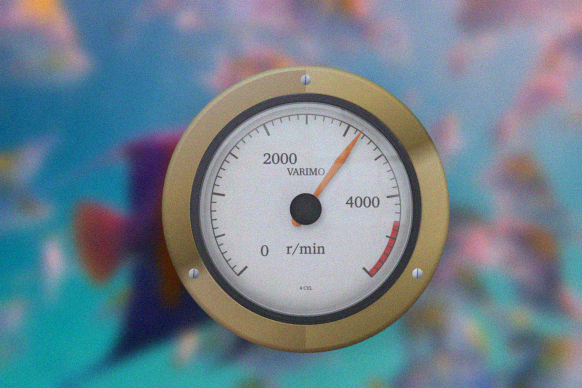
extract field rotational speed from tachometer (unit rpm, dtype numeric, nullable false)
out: 3150 rpm
